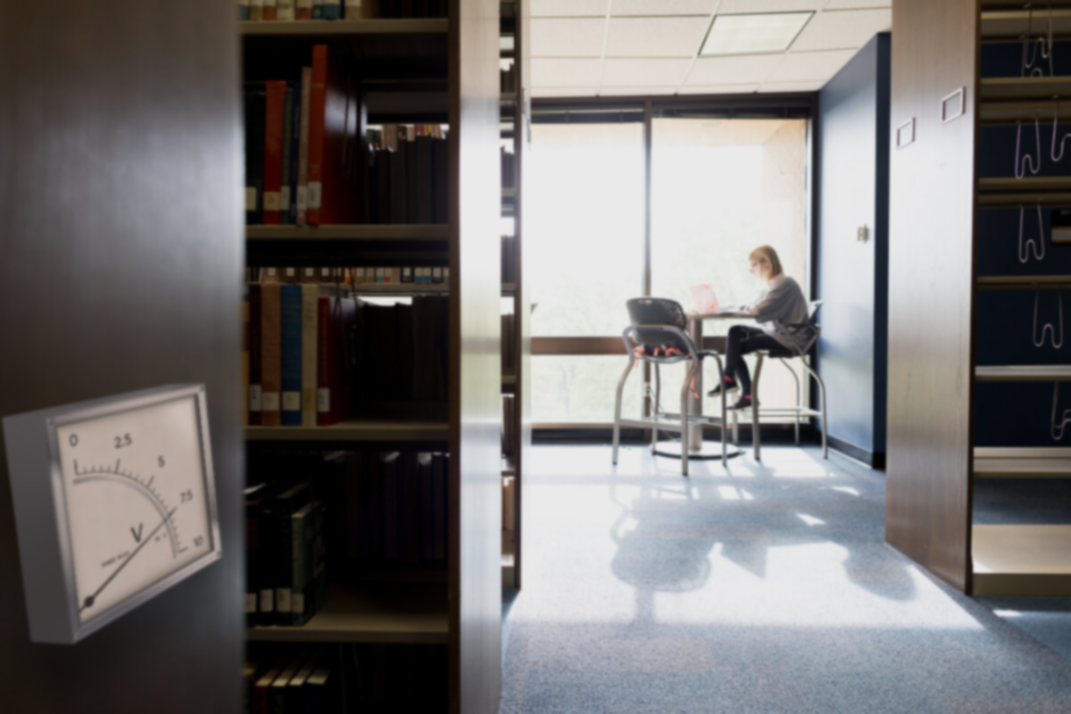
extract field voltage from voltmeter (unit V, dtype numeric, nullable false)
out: 7.5 V
